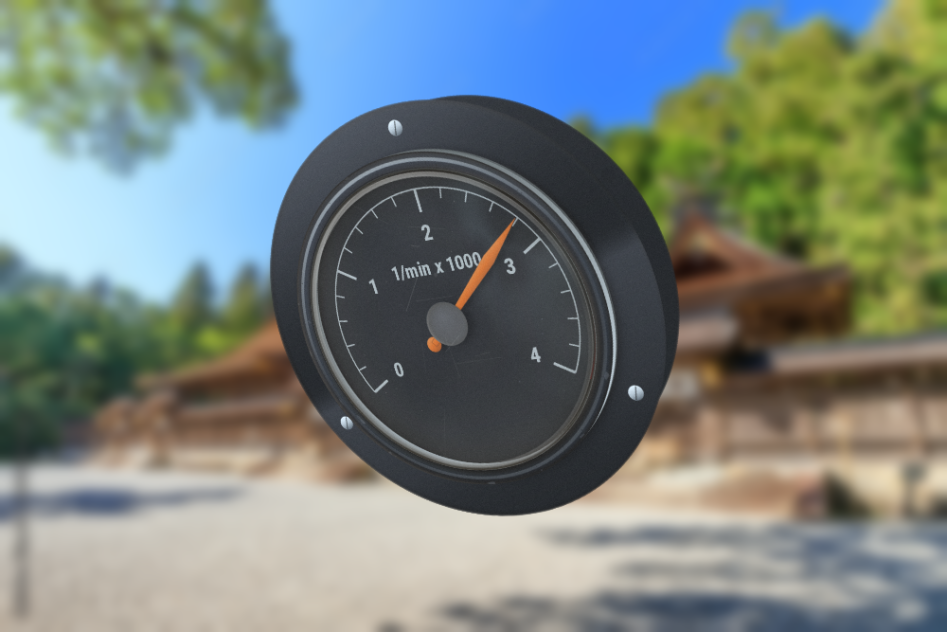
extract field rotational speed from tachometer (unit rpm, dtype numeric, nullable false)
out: 2800 rpm
